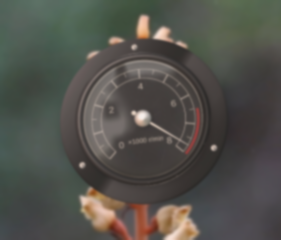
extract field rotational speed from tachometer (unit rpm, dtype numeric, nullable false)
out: 7750 rpm
